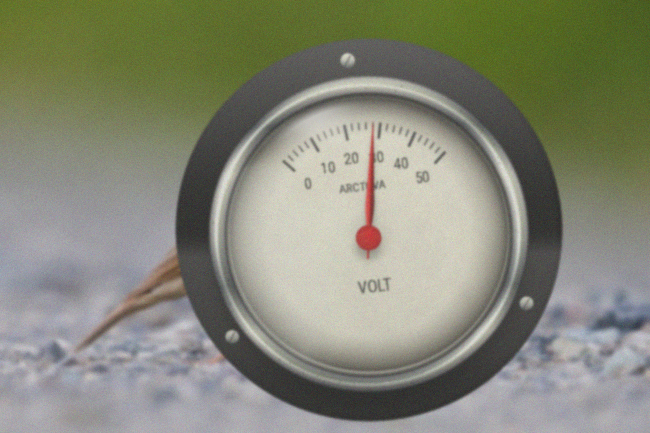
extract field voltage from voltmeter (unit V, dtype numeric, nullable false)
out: 28 V
